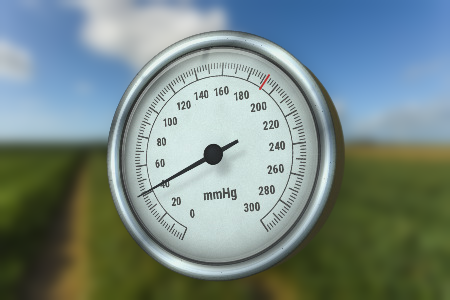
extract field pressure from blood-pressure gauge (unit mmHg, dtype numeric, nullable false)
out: 40 mmHg
